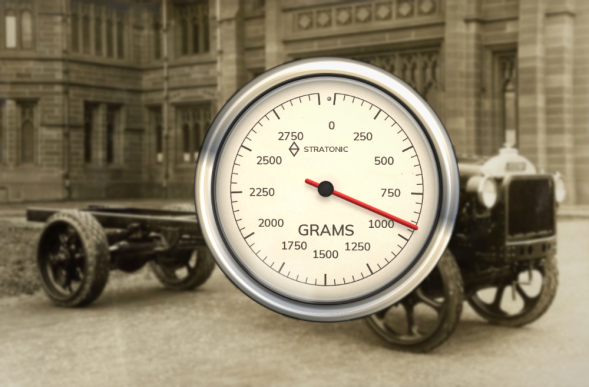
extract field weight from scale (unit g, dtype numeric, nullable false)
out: 925 g
